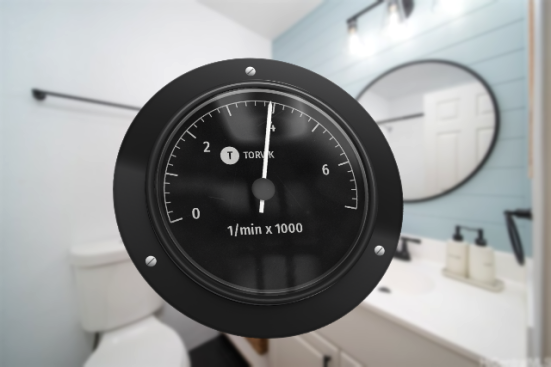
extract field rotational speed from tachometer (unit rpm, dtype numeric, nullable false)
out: 3900 rpm
